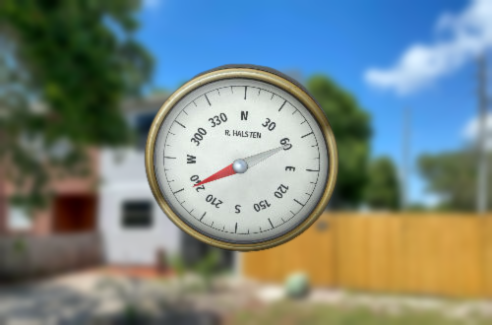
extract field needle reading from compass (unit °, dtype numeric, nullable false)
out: 240 °
